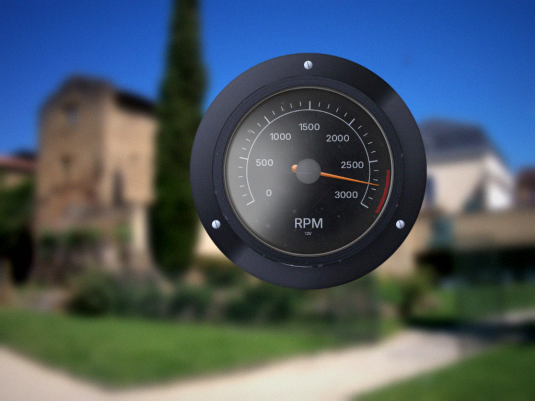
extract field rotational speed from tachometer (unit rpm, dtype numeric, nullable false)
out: 2750 rpm
